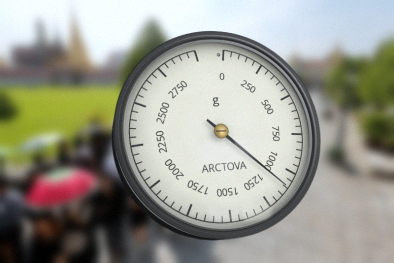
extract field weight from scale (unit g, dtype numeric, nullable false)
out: 1100 g
